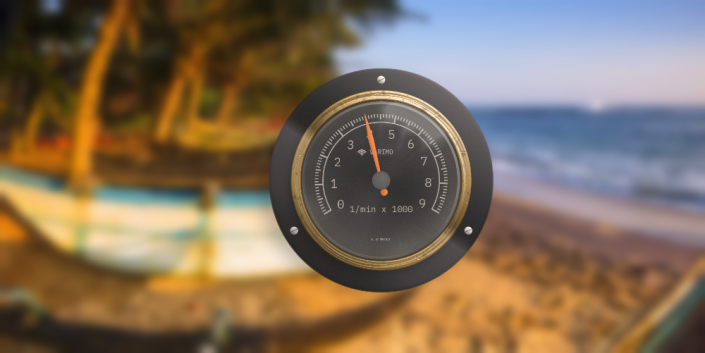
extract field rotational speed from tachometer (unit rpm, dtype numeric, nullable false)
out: 4000 rpm
